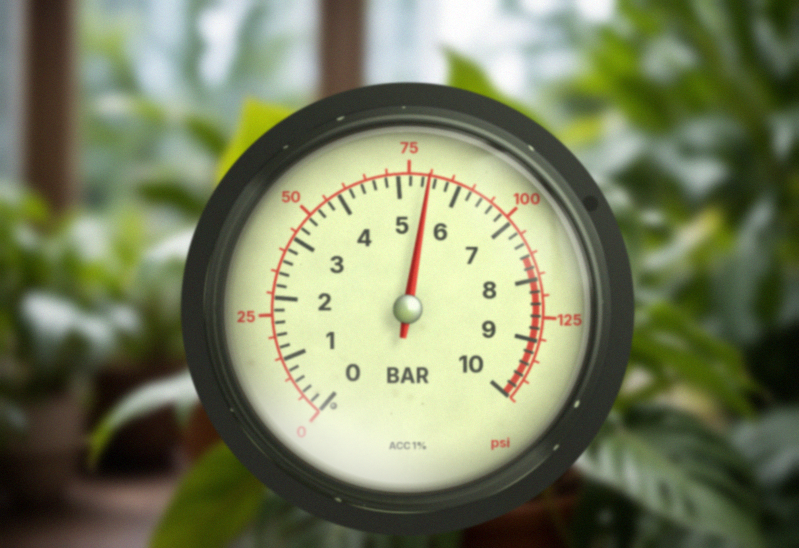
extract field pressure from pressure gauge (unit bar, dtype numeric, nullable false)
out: 5.5 bar
